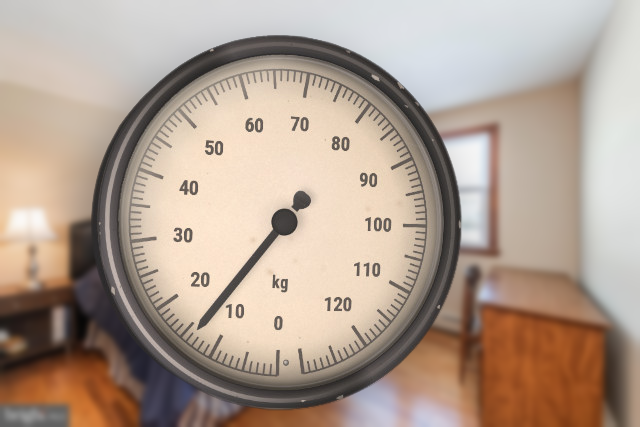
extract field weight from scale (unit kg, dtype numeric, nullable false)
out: 14 kg
